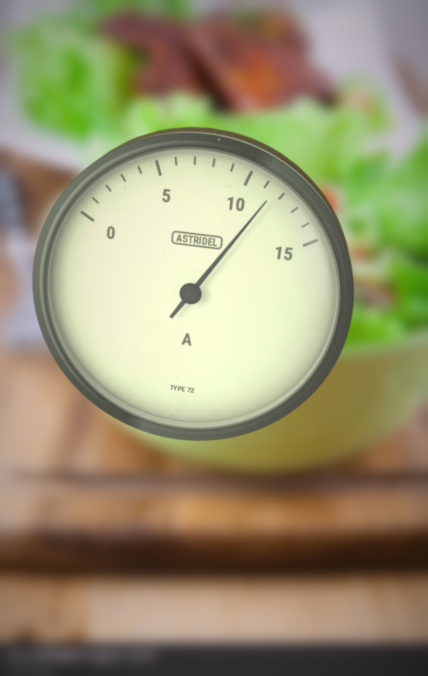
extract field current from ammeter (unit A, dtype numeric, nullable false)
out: 11.5 A
